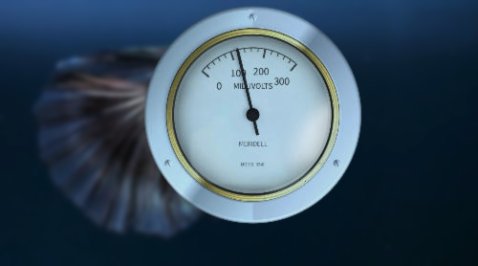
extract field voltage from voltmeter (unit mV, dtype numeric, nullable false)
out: 120 mV
